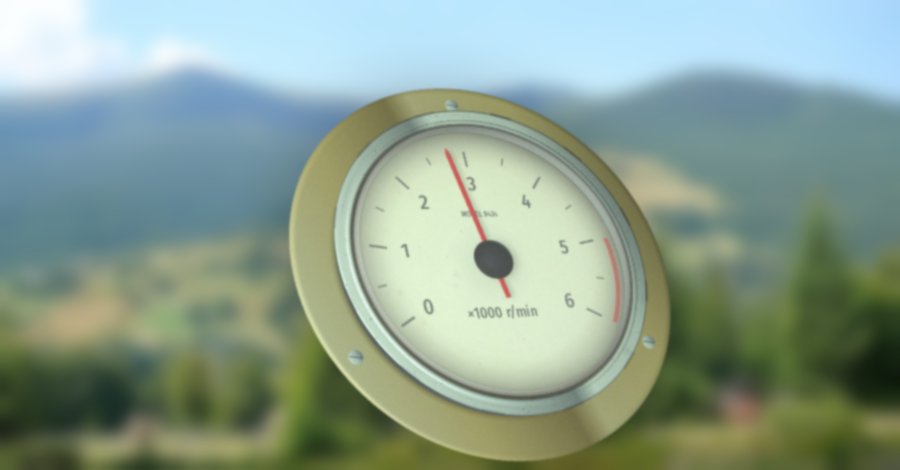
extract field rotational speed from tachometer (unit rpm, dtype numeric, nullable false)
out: 2750 rpm
